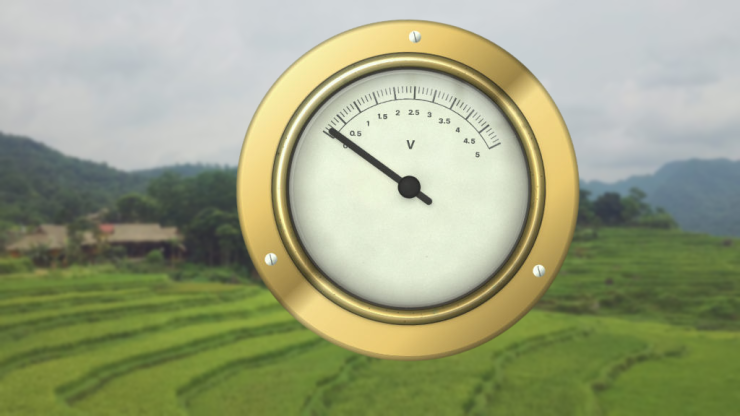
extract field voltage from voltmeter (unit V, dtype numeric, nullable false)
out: 0.1 V
